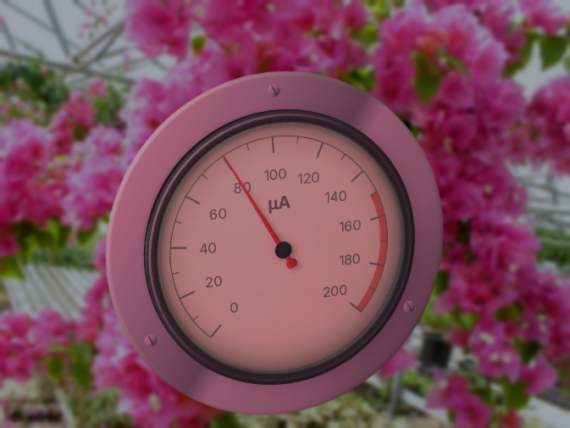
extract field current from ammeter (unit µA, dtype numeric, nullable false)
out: 80 µA
